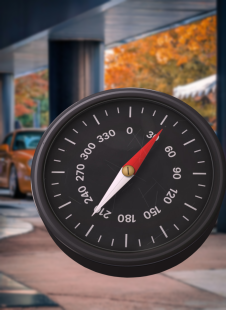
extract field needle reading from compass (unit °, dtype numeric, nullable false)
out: 35 °
